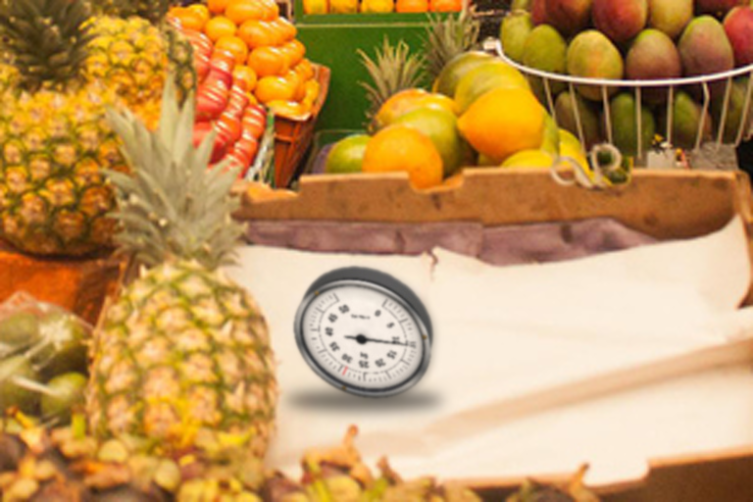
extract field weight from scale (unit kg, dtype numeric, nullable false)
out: 10 kg
